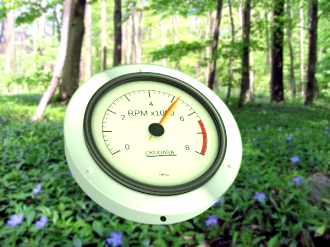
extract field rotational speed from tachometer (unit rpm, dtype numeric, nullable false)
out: 5200 rpm
